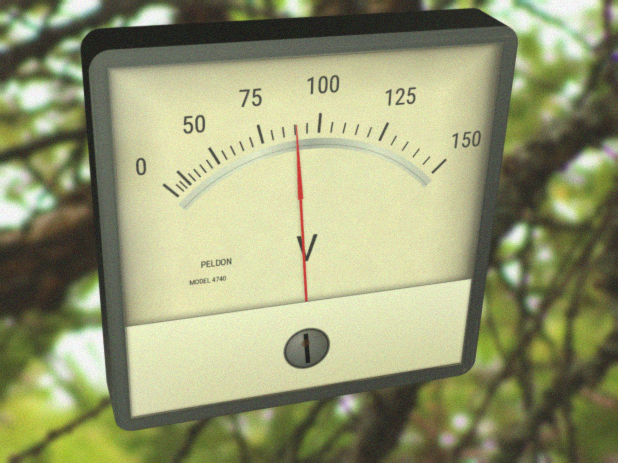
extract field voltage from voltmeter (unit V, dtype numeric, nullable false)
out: 90 V
